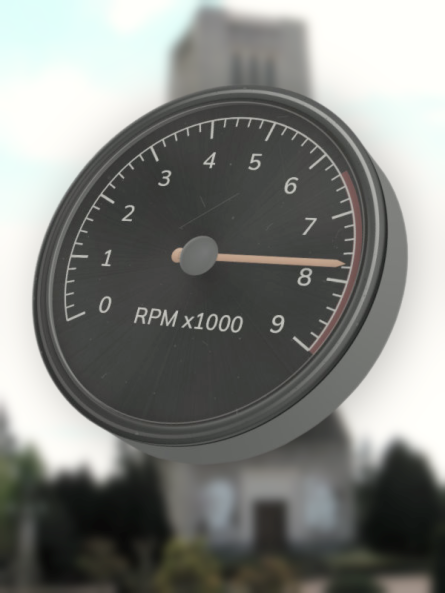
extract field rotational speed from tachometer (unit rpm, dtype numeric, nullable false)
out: 7800 rpm
